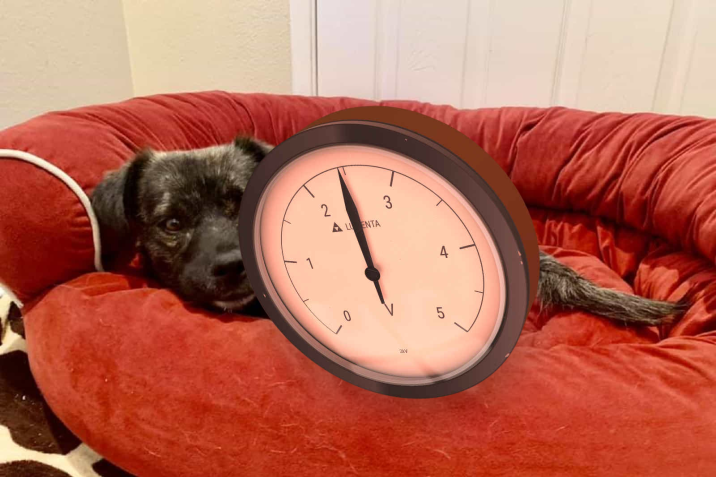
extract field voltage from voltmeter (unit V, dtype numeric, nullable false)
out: 2.5 V
